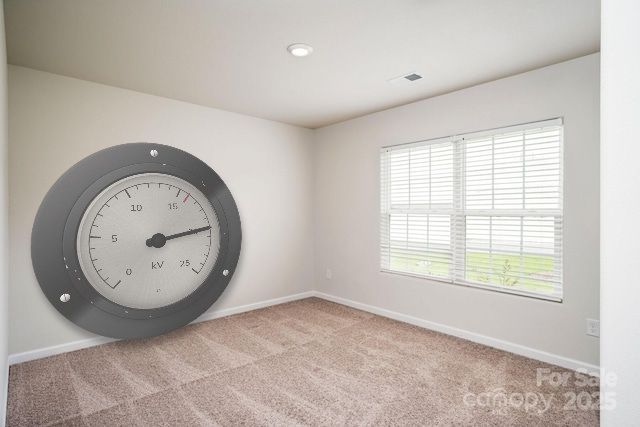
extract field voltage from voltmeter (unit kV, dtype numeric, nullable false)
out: 20 kV
